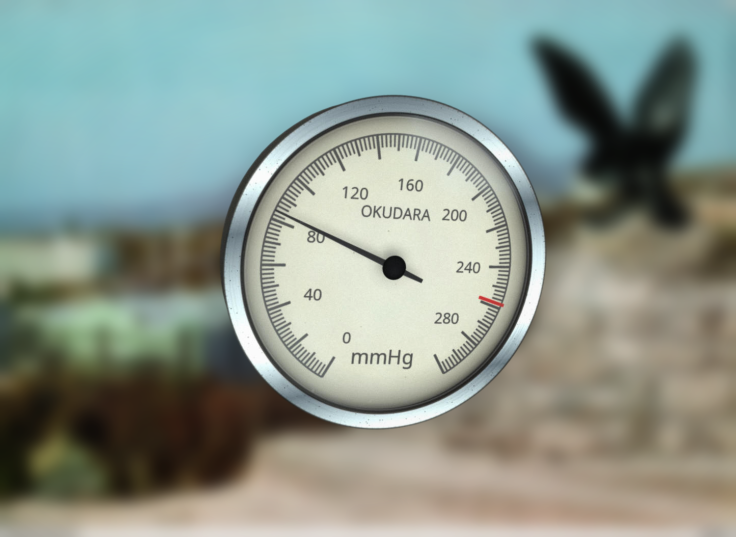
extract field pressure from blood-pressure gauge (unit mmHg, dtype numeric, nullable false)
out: 84 mmHg
